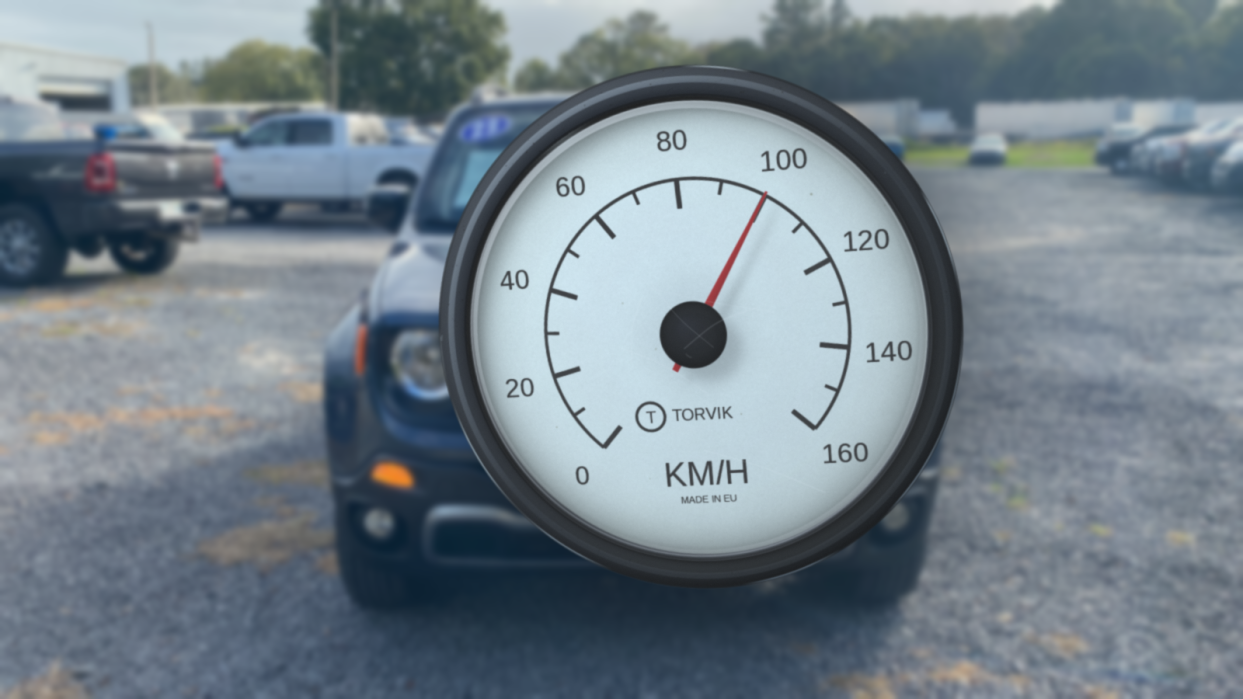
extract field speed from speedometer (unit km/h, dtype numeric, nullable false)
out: 100 km/h
